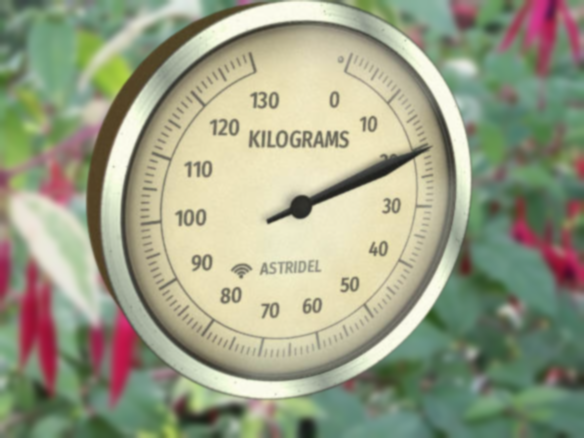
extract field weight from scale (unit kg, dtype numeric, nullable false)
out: 20 kg
